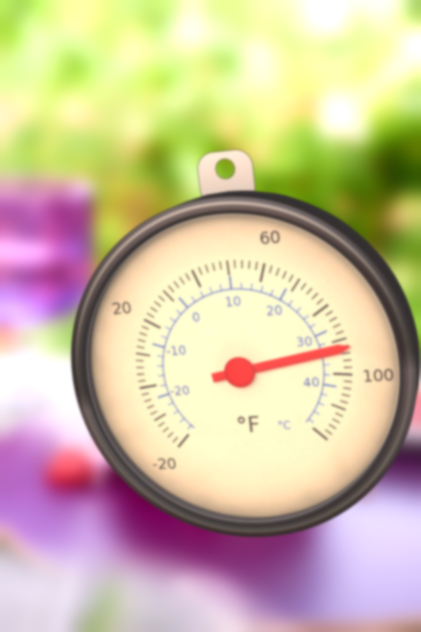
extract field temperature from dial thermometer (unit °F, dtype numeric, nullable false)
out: 92 °F
